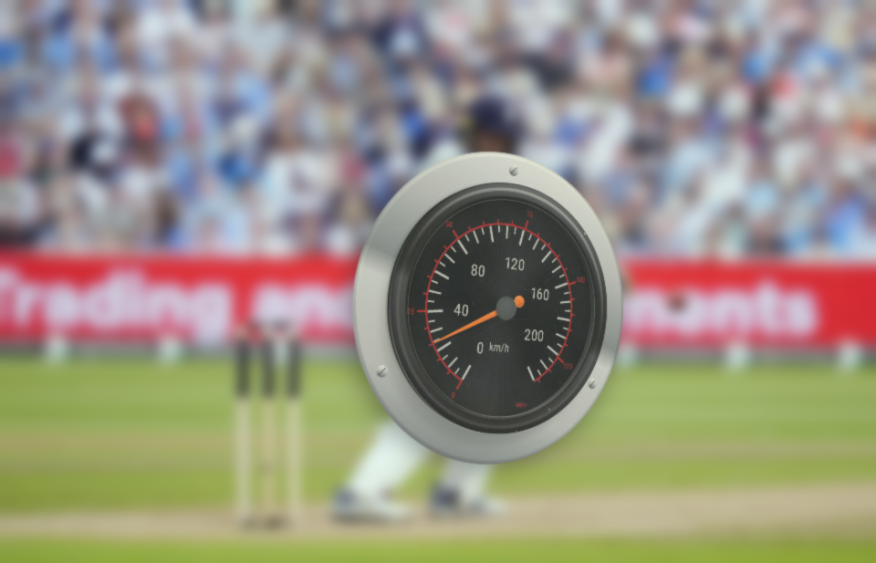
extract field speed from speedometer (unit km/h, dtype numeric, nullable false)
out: 25 km/h
